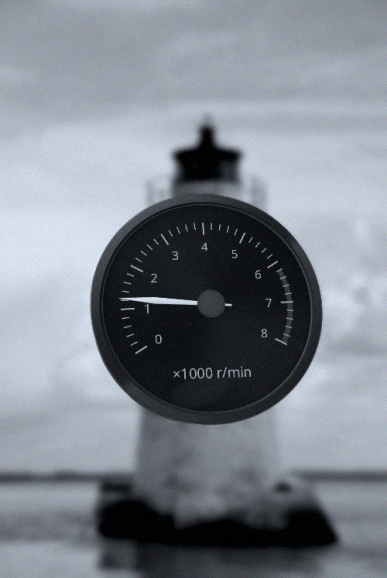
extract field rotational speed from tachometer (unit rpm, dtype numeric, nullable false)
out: 1200 rpm
